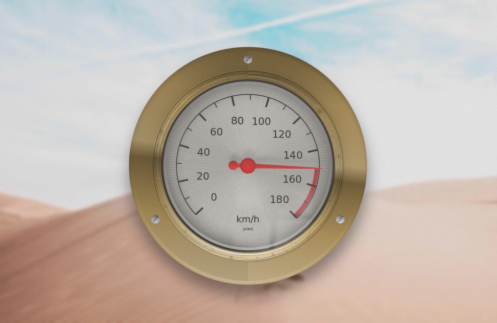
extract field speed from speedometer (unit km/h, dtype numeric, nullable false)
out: 150 km/h
